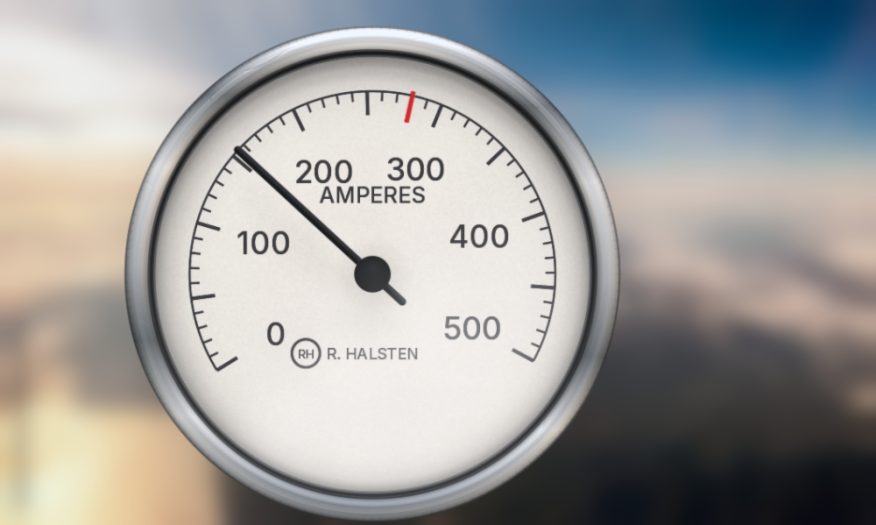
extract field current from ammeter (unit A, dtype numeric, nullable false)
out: 155 A
